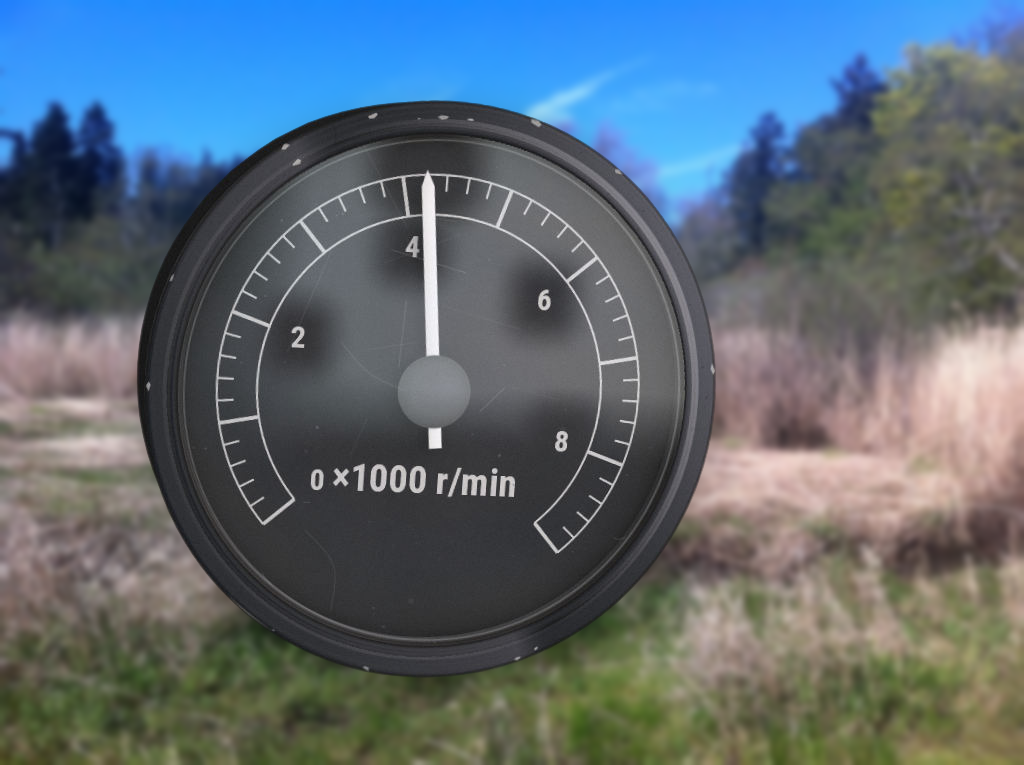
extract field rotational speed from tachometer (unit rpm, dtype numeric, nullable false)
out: 4200 rpm
